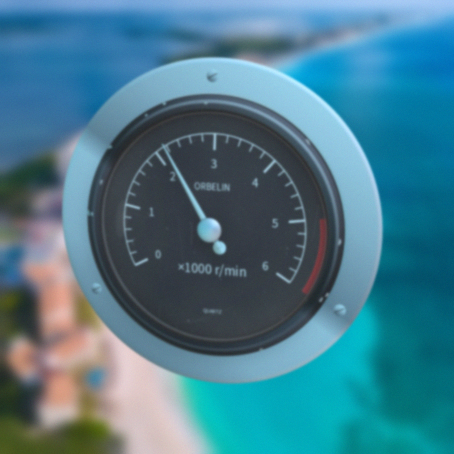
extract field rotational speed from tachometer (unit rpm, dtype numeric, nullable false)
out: 2200 rpm
